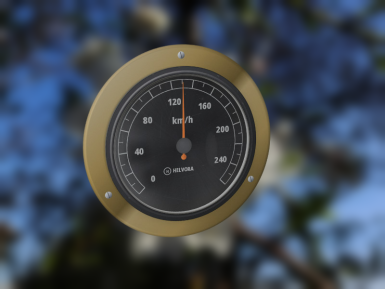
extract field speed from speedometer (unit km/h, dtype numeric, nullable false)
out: 130 km/h
